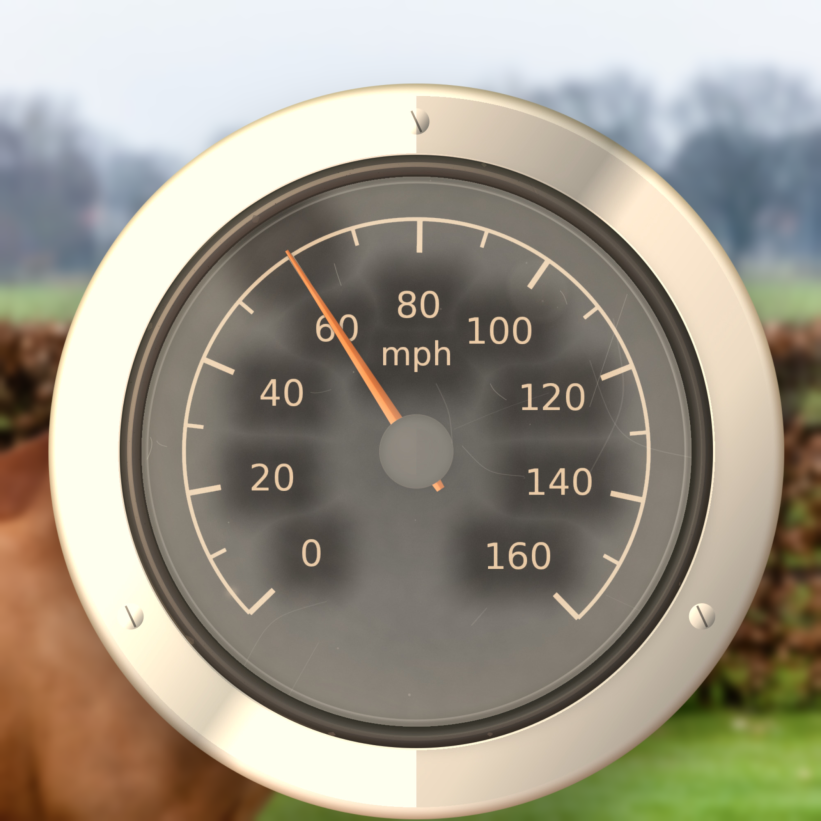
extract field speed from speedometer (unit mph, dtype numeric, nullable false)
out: 60 mph
